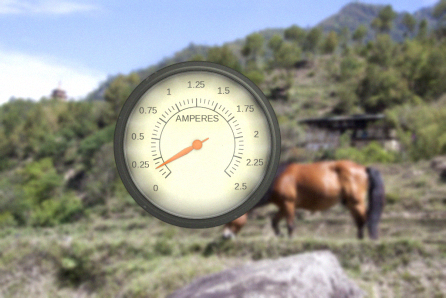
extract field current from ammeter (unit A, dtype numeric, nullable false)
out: 0.15 A
